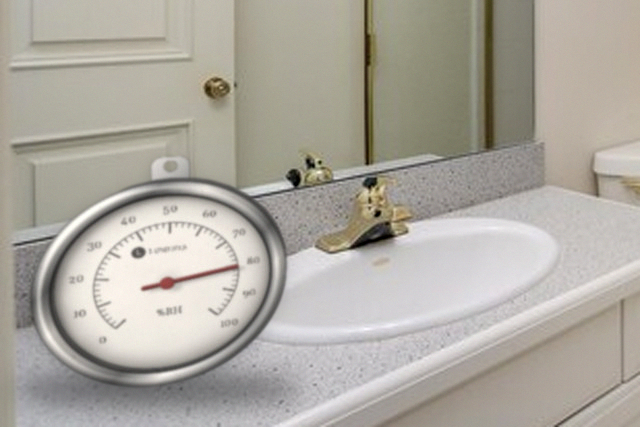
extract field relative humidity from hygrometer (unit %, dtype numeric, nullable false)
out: 80 %
